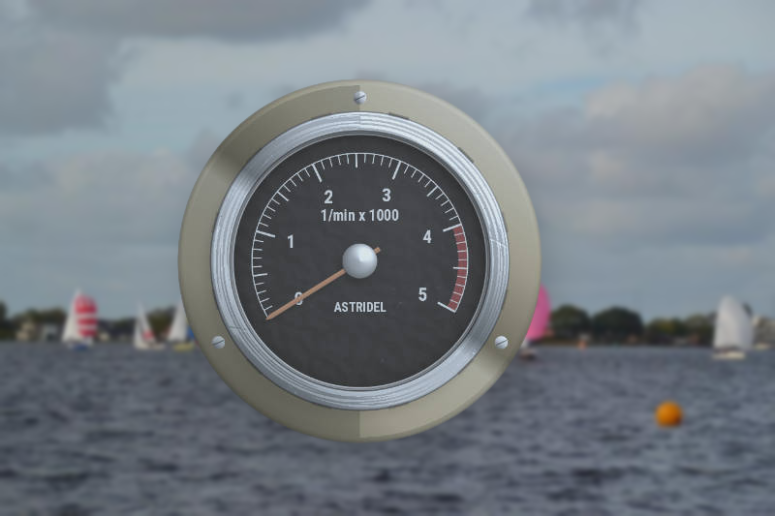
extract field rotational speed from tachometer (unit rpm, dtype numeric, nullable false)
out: 0 rpm
